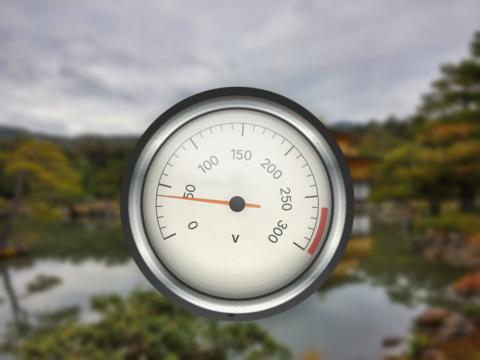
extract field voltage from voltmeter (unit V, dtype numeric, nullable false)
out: 40 V
